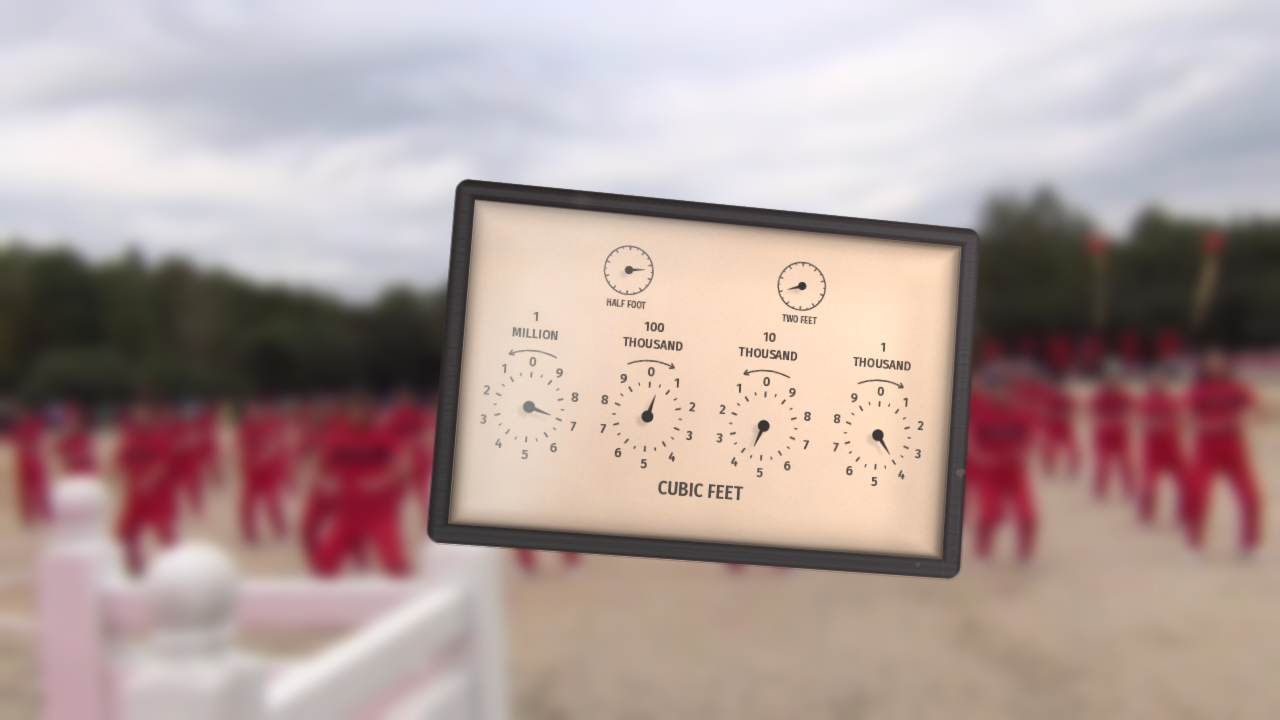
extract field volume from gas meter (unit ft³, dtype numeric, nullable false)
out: 704400 ft³
